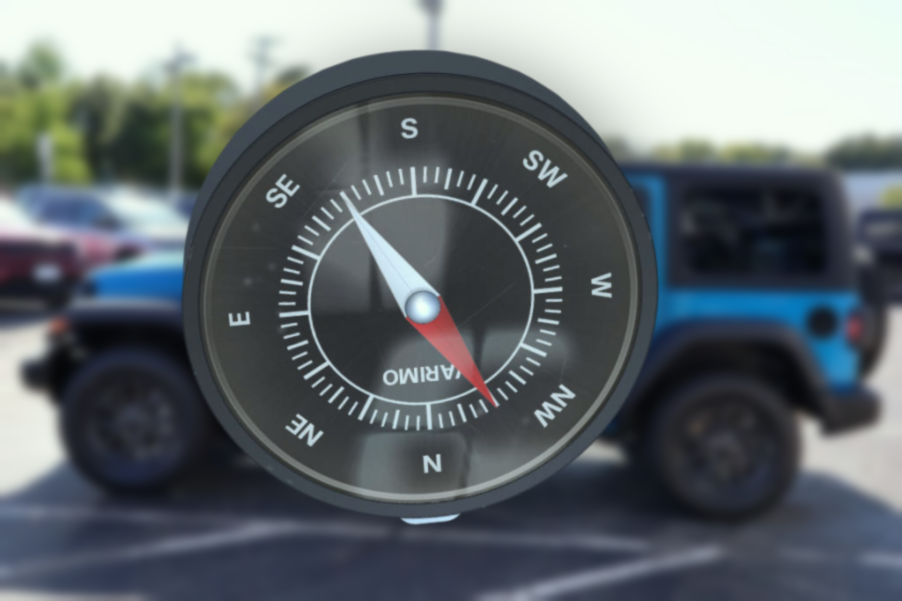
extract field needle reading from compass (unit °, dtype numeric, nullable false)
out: 330 °
